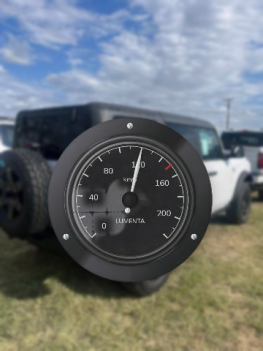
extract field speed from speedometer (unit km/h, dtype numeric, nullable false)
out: 120 km/h
